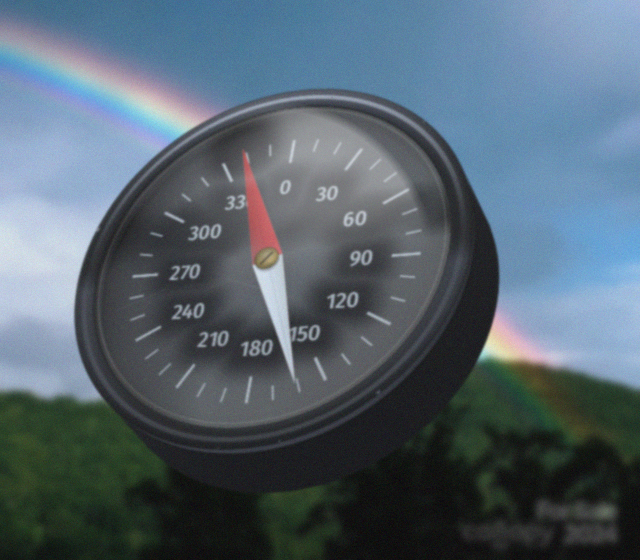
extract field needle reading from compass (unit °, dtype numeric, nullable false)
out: 340 °
